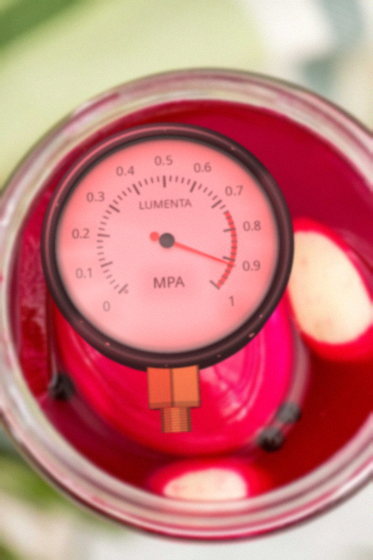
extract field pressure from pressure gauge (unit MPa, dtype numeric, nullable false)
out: 0.92 MPa
